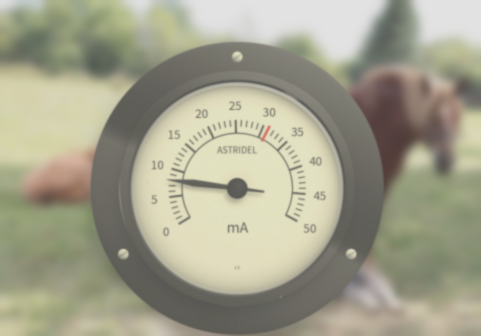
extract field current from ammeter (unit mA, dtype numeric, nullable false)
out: 8 mA
